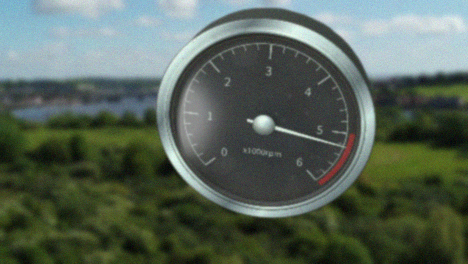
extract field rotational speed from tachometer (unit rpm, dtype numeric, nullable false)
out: 5200 rpm
